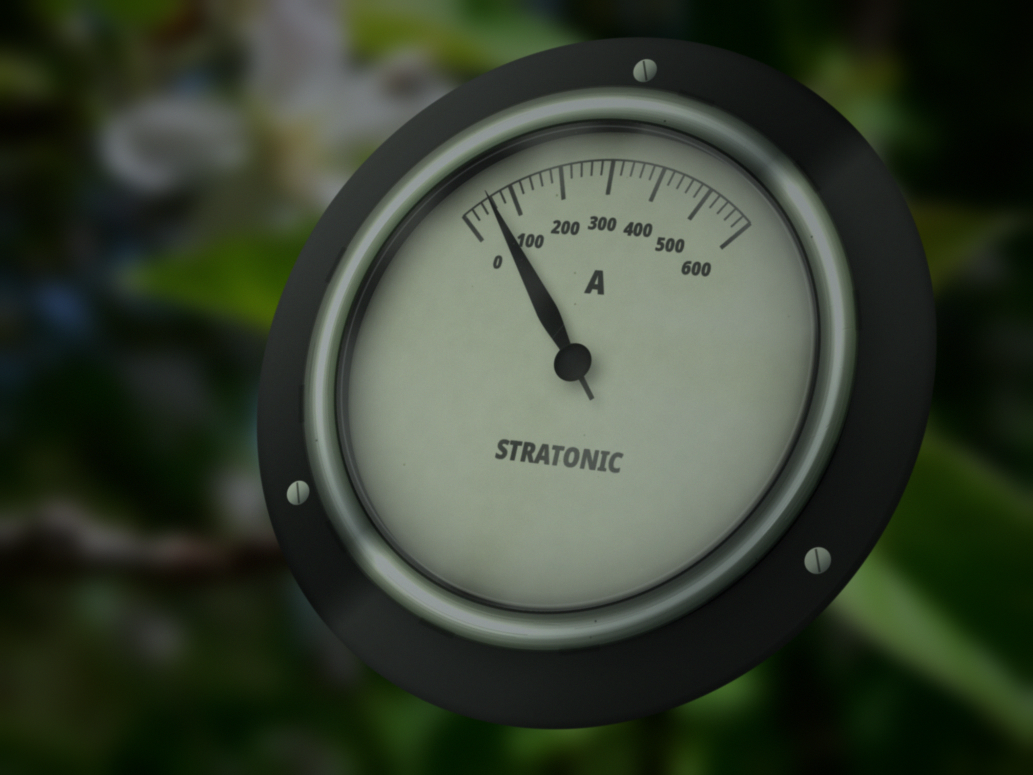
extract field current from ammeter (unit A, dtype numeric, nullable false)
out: 60 A
